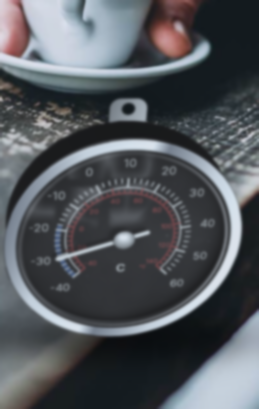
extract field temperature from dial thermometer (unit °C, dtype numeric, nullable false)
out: -30 °C
